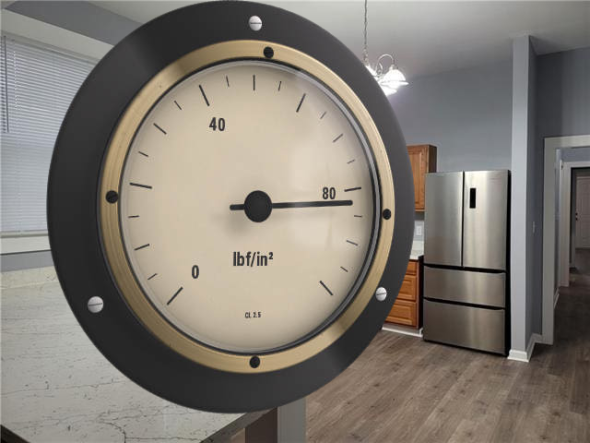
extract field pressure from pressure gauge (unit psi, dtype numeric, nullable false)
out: 82.5 psi
